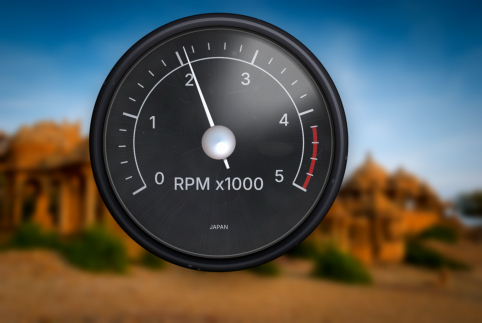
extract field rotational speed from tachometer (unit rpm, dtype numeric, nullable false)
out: 2100 rpm
